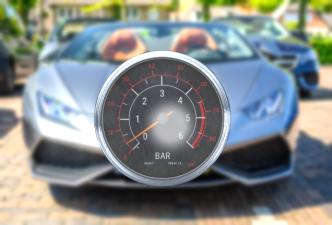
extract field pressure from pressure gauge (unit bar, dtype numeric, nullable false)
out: 0.25 bar
